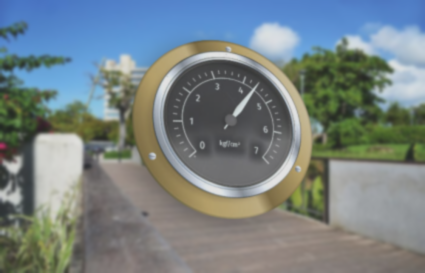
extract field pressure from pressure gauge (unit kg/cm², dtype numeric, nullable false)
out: 4.4 kg/cm²
